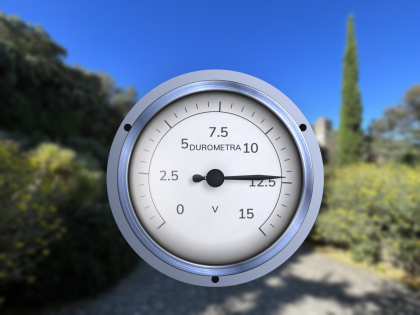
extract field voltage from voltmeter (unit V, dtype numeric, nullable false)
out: 12.25 V
